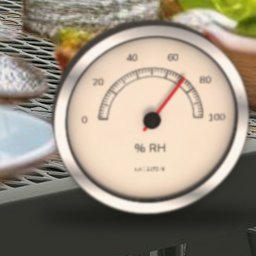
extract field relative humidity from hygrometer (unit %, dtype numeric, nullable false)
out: 70 %
